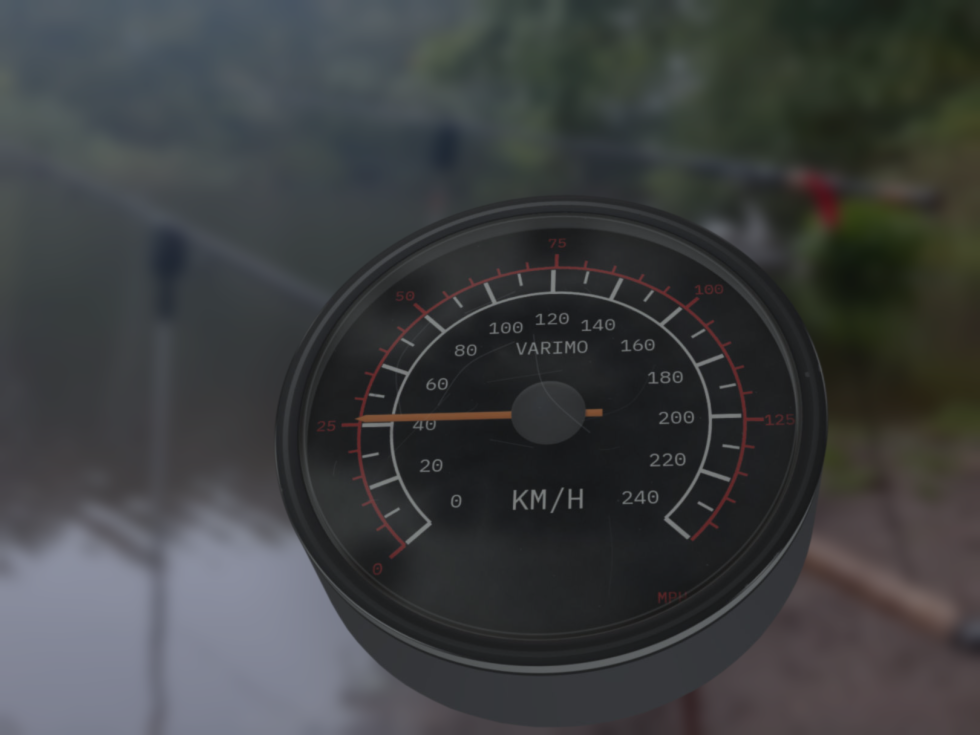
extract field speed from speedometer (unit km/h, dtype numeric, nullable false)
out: 40 km/h
